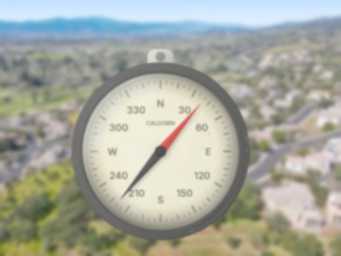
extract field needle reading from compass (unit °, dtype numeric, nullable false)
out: 40 °
